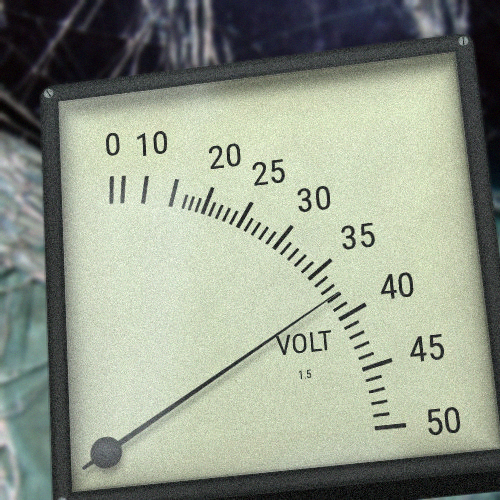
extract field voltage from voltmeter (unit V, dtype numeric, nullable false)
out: 38 V
